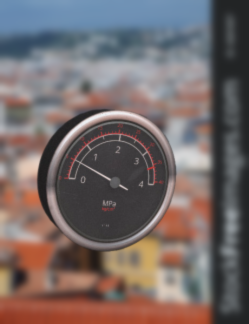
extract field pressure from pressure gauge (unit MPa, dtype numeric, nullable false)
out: 0.5 MPa
